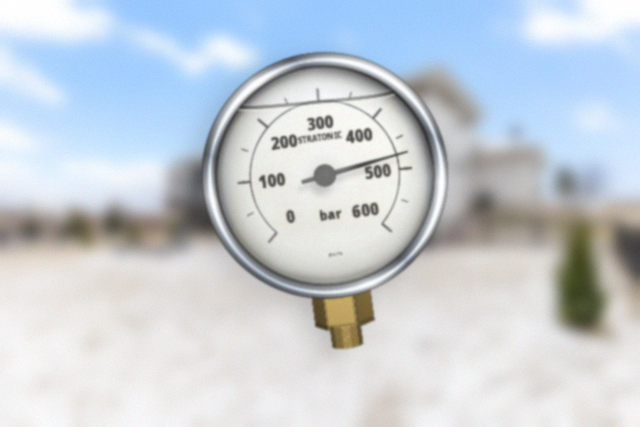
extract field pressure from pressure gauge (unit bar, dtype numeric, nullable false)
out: 475 bar
